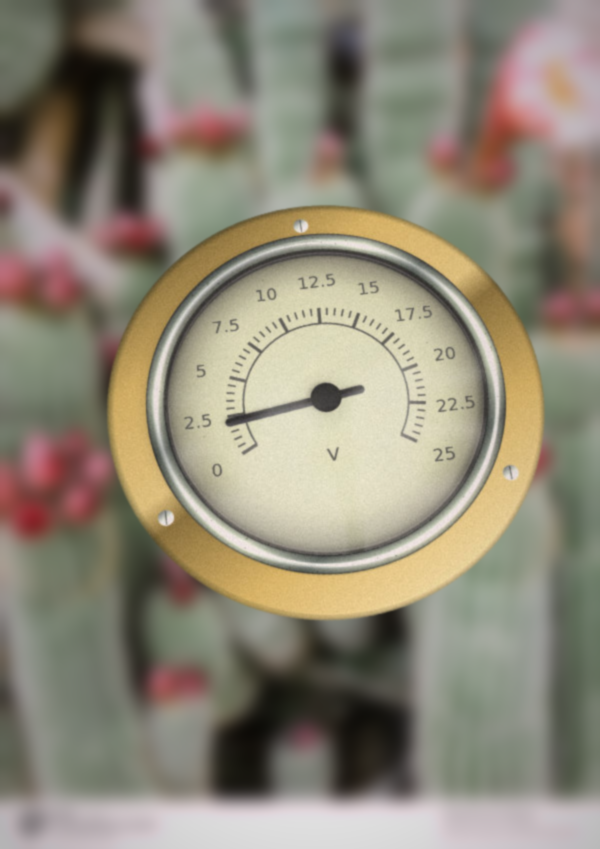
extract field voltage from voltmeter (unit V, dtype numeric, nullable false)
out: 2 V
